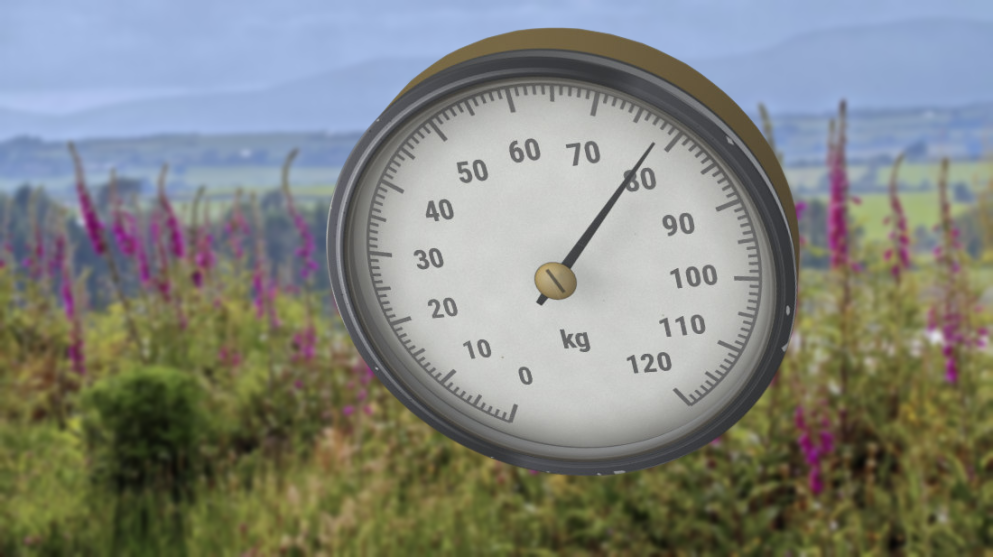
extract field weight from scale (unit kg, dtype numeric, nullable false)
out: 78 kg
